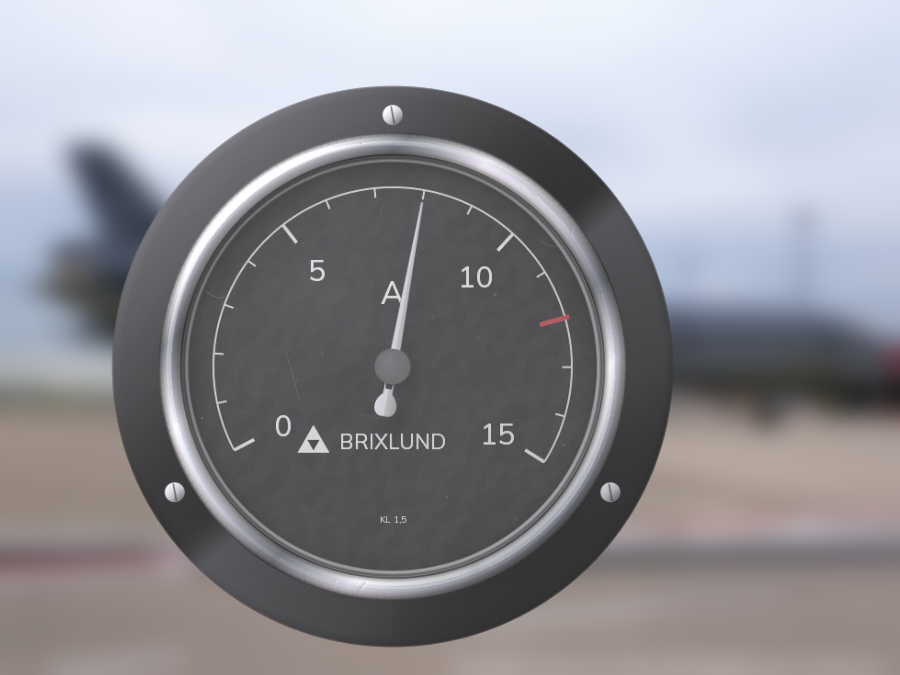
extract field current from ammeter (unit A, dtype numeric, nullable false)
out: 8 A
